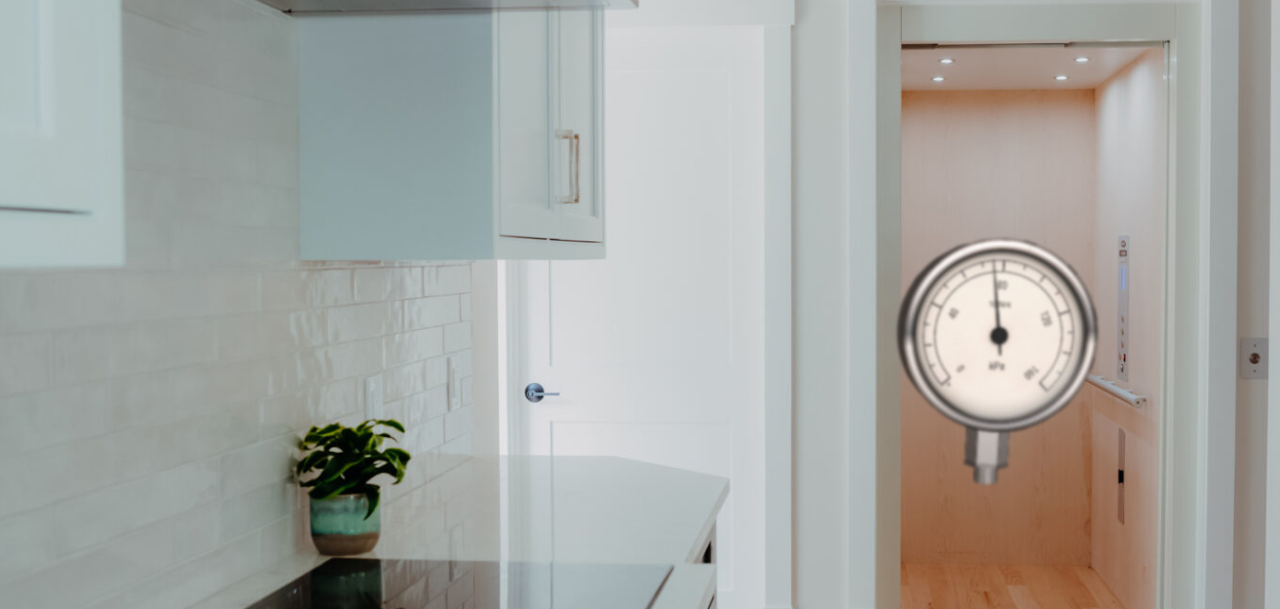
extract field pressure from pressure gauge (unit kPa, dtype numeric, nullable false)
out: 75 kPa
